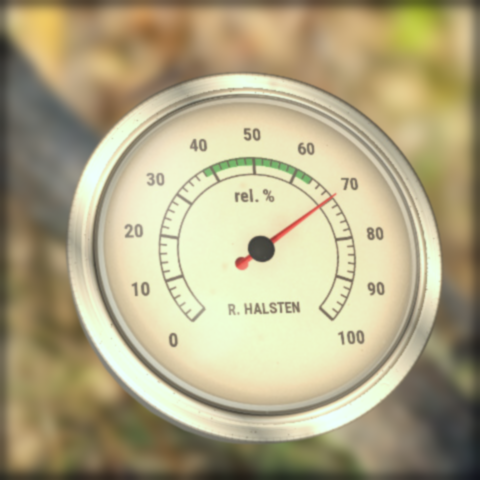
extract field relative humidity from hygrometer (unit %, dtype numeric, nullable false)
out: 70 %
